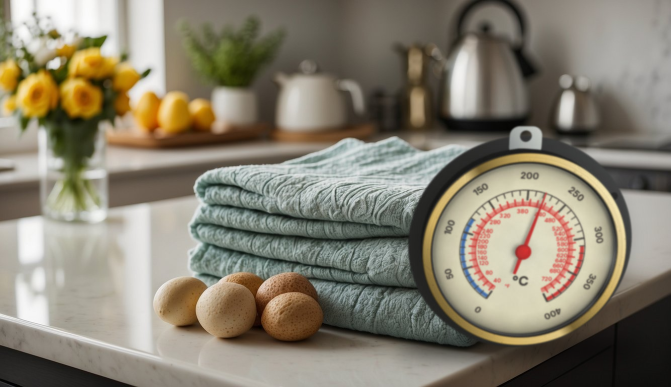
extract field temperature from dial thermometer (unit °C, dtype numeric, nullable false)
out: 220 °C
